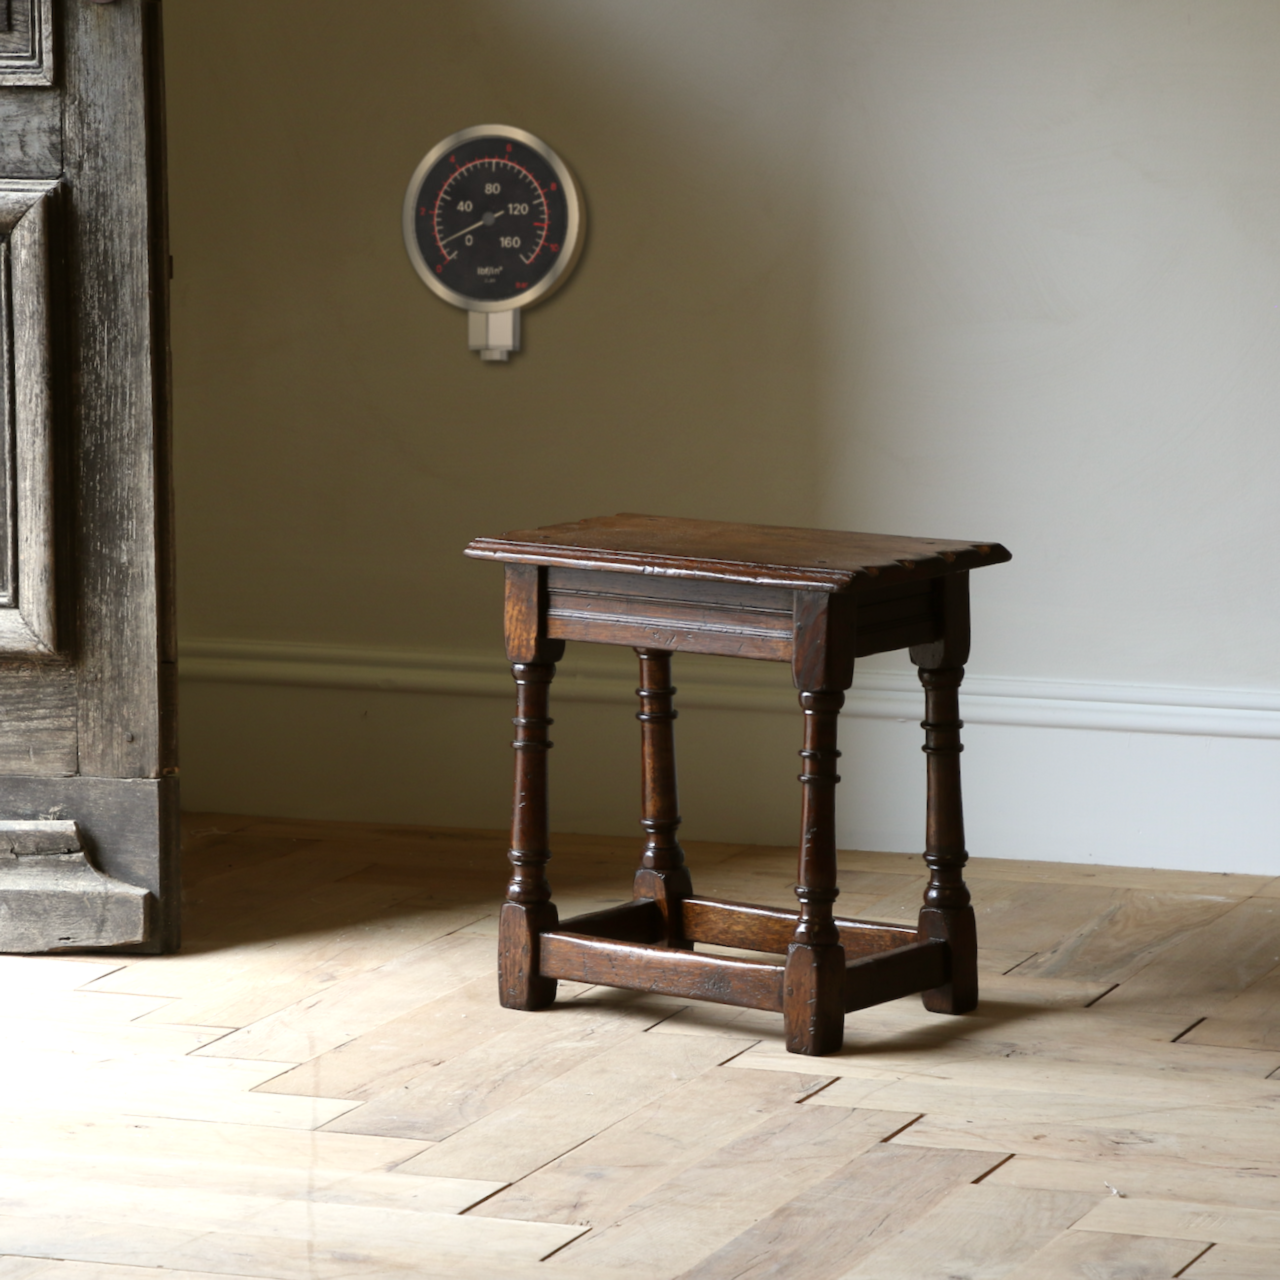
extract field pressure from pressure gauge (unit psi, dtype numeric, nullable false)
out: 10 psi
